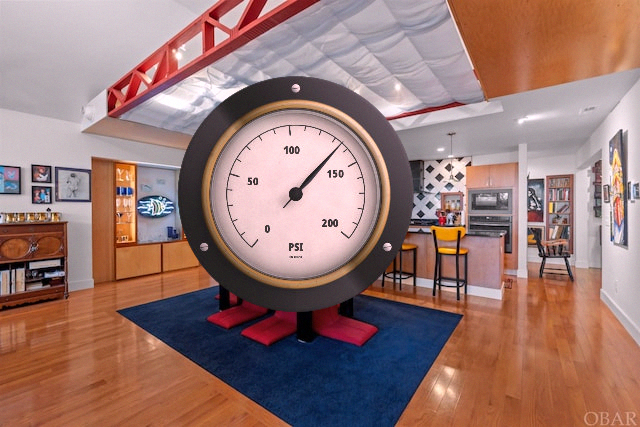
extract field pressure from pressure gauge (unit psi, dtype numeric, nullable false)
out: 135 psi
